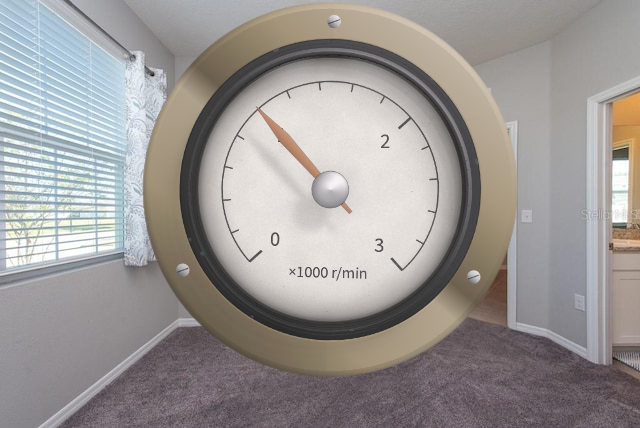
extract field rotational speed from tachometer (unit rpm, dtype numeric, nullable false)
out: 1000 rpm
